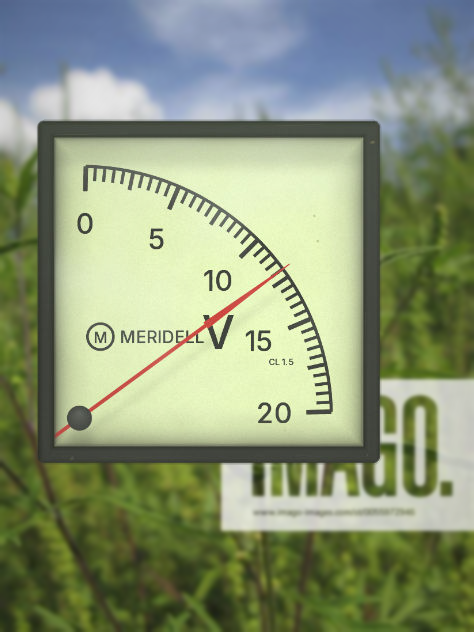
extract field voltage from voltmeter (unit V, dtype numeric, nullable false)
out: 12 V
